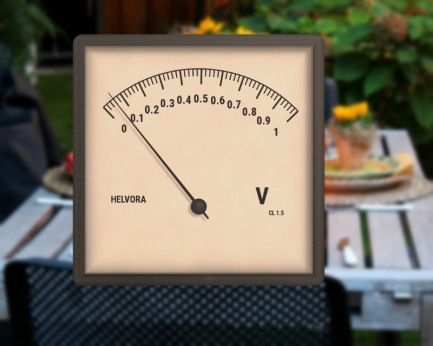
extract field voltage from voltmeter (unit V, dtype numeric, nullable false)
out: 0.06 V
